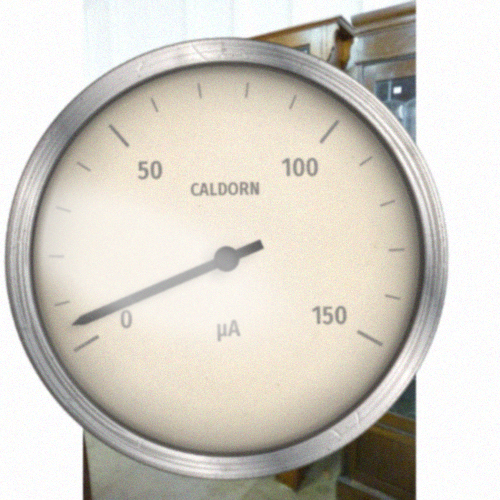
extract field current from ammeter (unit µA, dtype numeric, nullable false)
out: 5 µA
